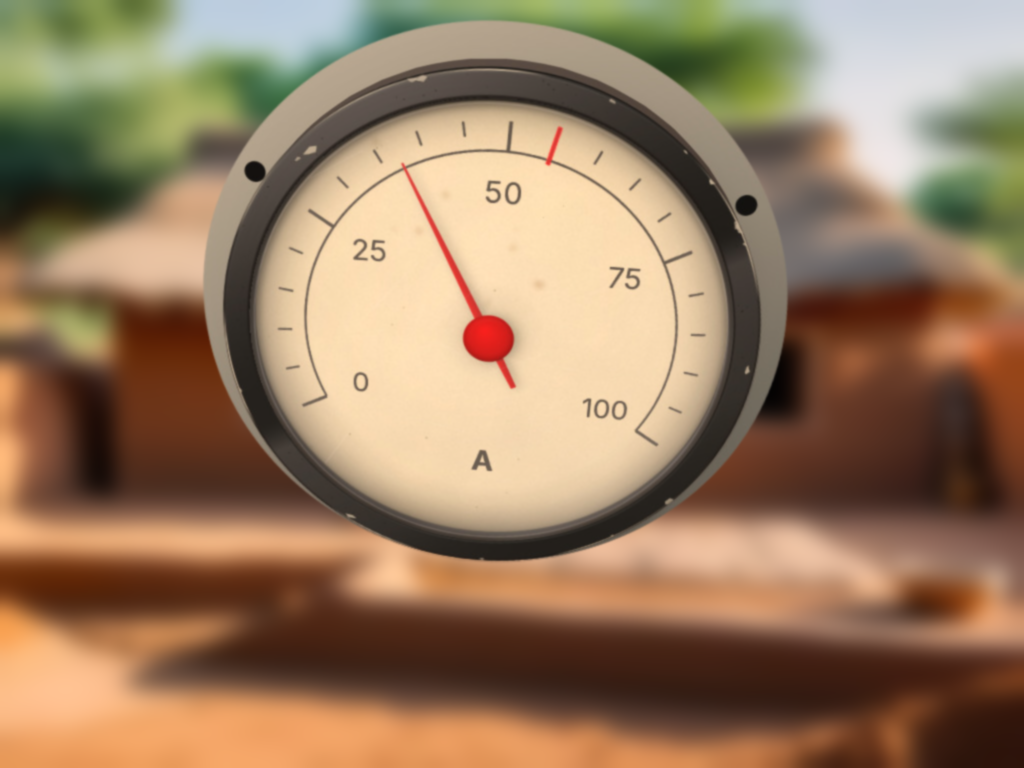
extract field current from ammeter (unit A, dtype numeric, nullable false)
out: 37.5 A
